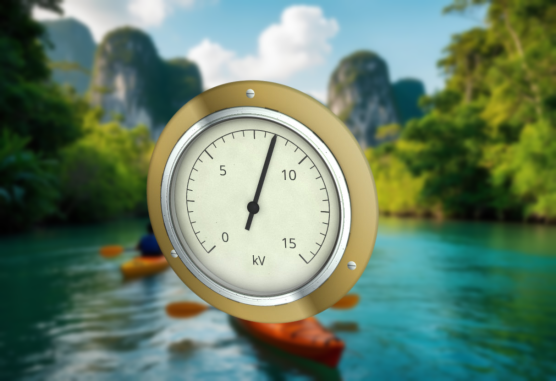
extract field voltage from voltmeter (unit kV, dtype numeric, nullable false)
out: 8.5 kV
